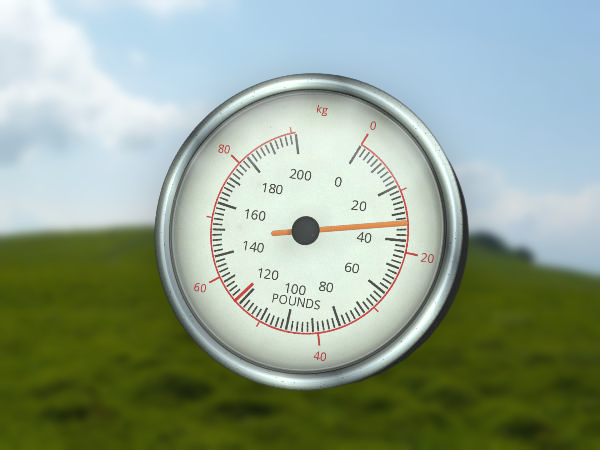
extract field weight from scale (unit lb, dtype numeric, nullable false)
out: 34 lb
